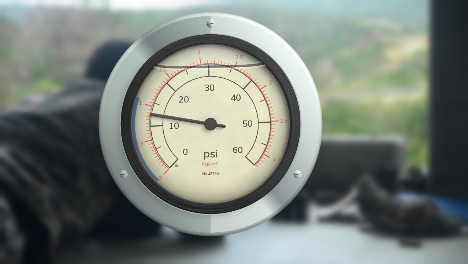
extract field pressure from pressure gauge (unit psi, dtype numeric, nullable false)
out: 12.5 psi
